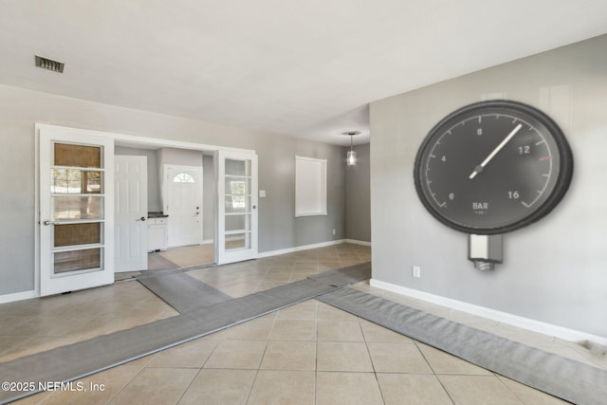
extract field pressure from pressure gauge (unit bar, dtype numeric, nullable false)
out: 10.5 bar
